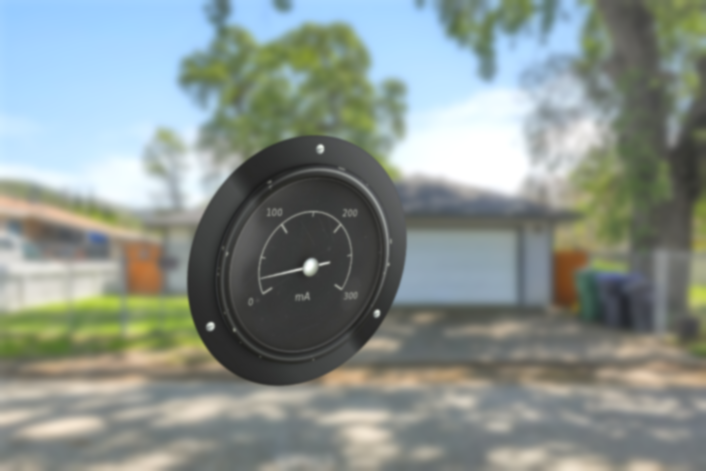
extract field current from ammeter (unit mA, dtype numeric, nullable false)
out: 25 mA
